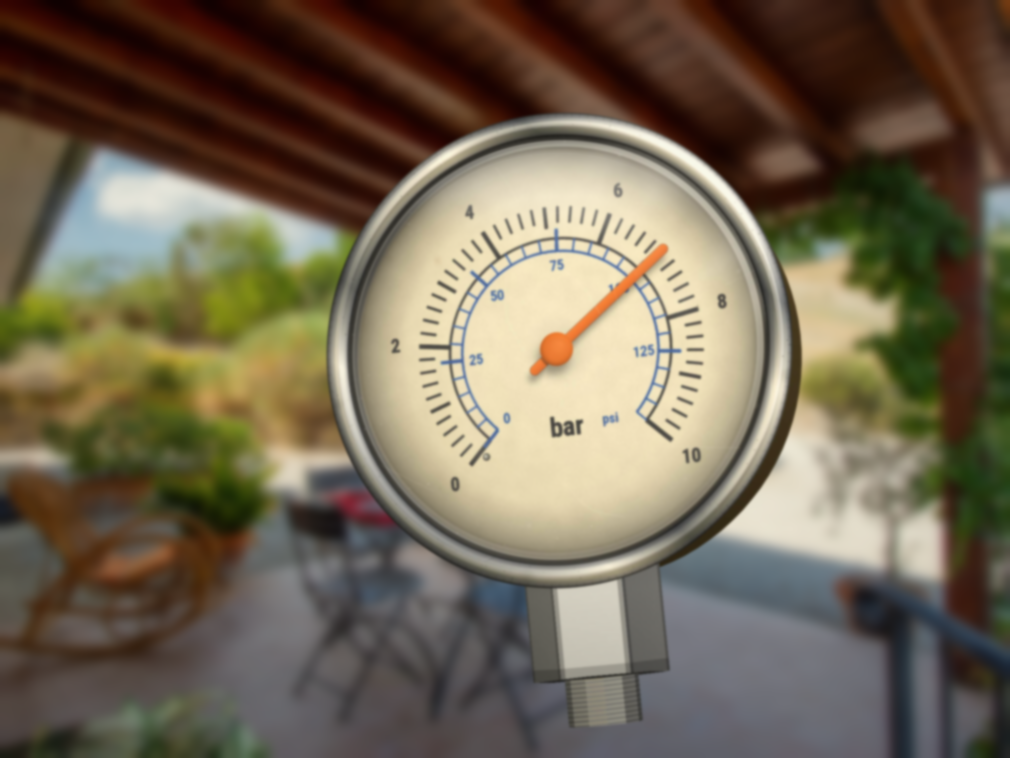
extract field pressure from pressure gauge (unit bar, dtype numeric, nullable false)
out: 7 bar
